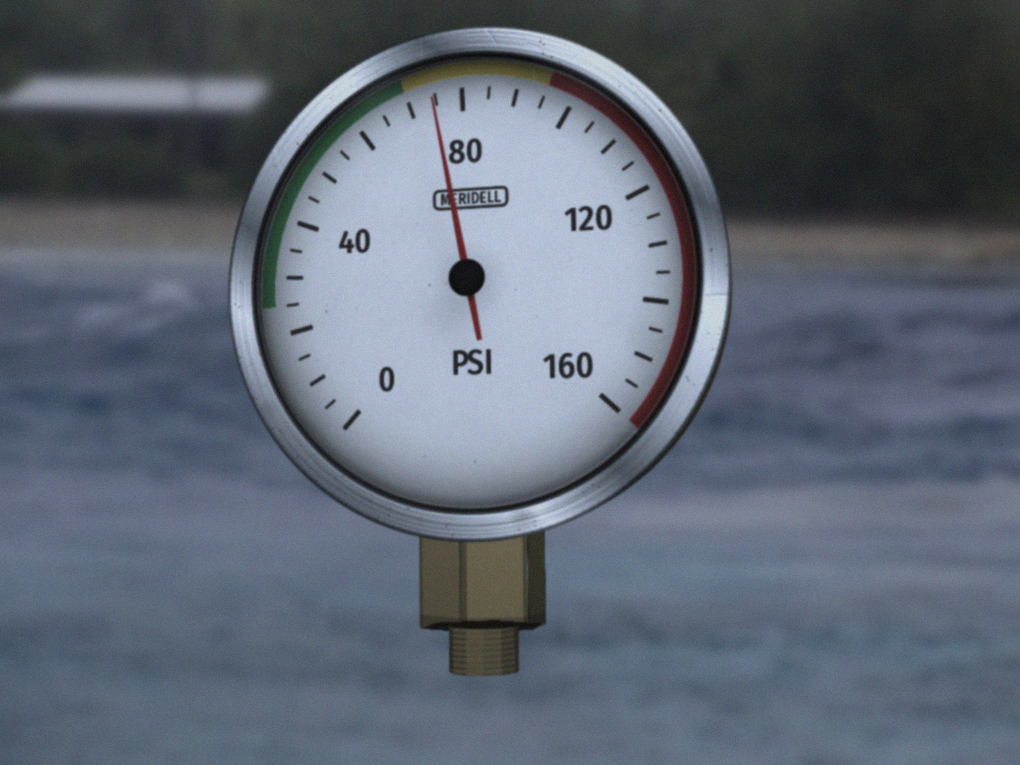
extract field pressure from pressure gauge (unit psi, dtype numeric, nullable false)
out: 75 psi
